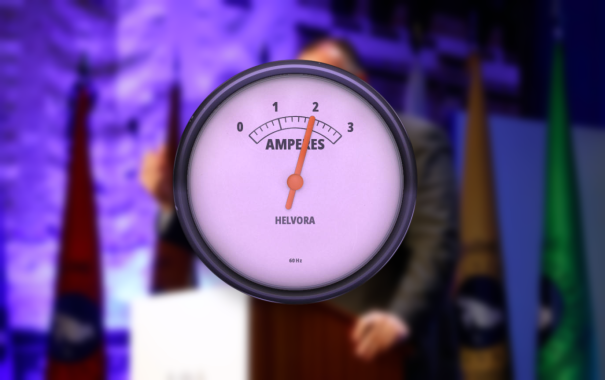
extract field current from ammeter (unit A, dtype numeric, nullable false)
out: 2 A
